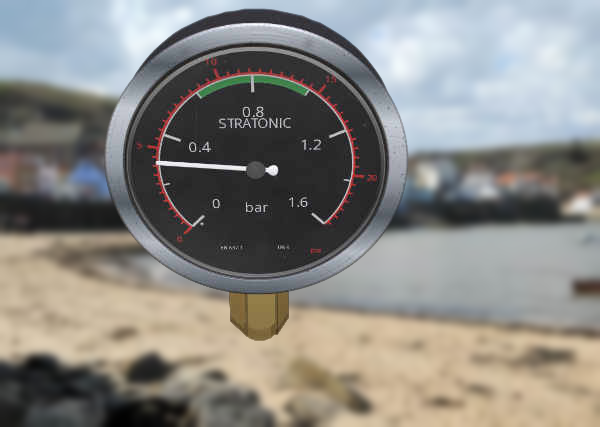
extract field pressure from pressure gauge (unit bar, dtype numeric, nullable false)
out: 0.3 bar
